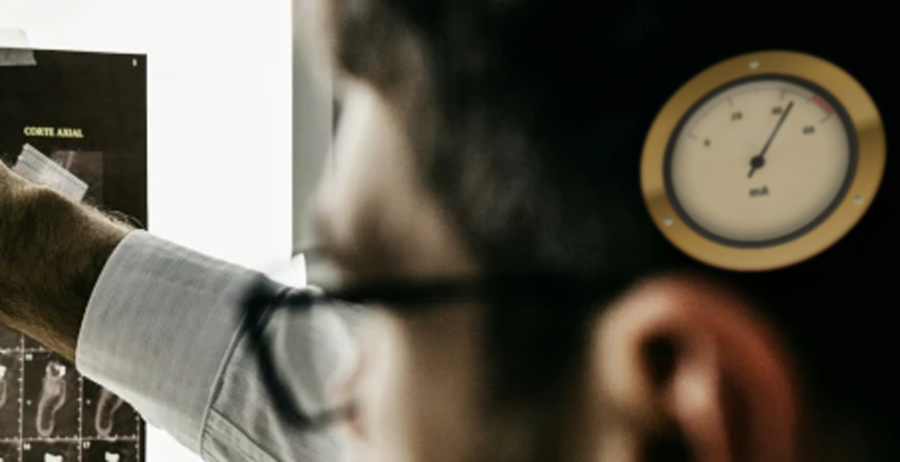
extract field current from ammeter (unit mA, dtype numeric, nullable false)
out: 45 mA
